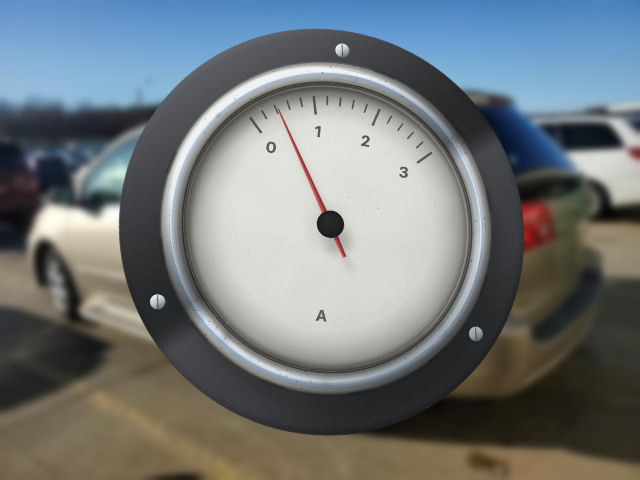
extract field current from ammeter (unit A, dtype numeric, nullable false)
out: 0.4 A
